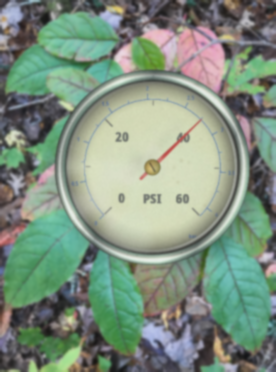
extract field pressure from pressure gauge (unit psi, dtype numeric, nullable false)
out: 40 psi
